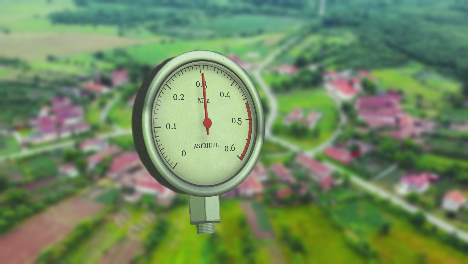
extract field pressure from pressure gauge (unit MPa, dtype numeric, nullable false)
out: 0.3 MPa
